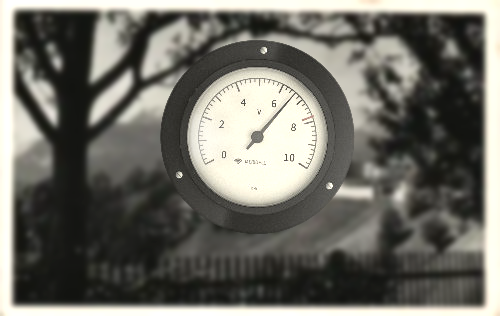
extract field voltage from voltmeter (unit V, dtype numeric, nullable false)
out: 6.6 V
